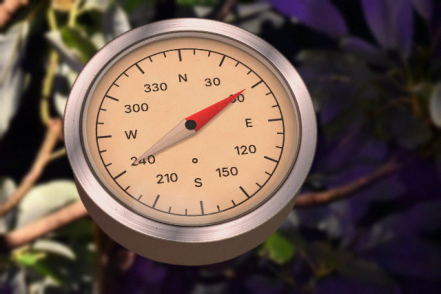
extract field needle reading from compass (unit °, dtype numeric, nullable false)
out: 60 °
